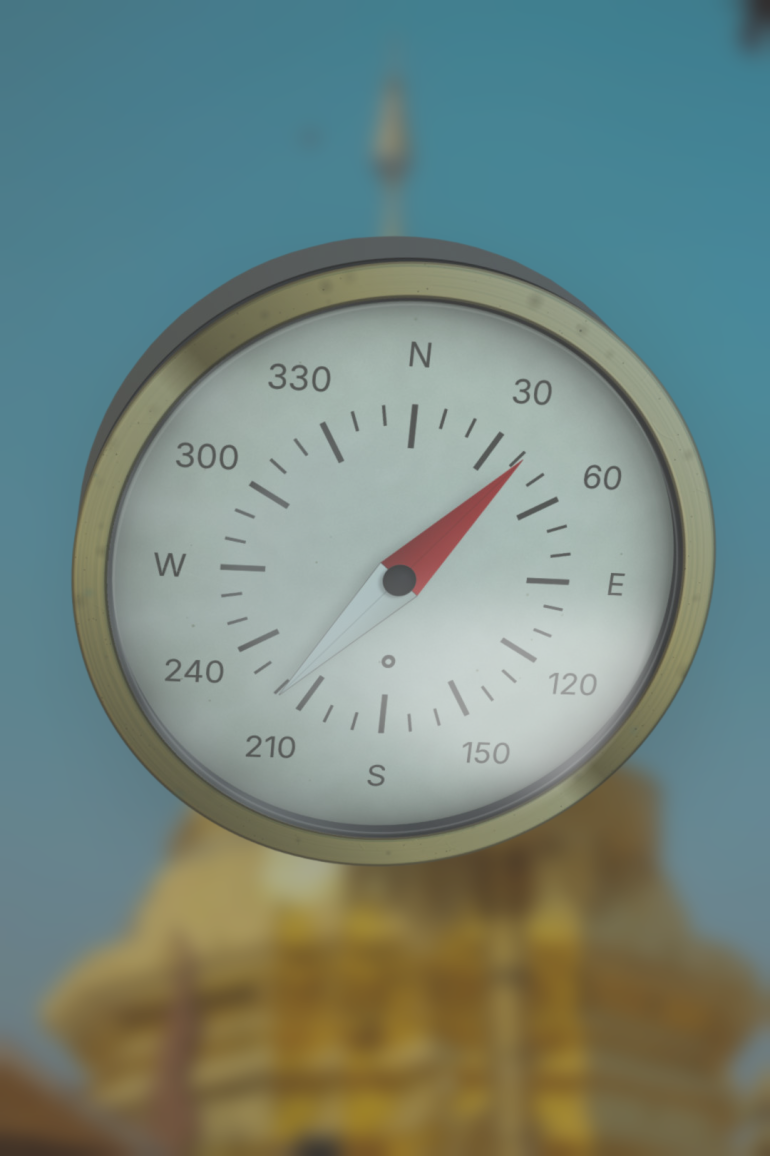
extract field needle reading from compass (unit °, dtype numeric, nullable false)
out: 40 °
